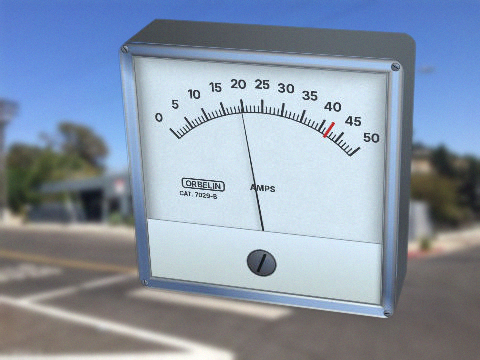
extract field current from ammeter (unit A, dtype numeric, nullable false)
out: 20 A
